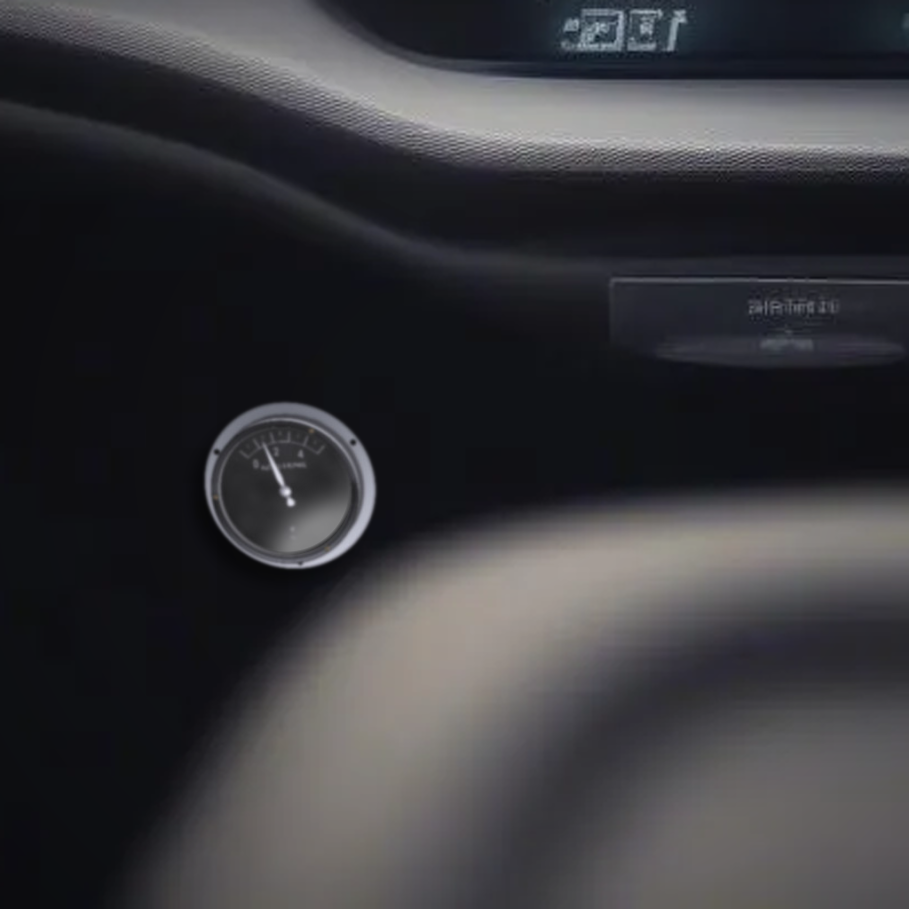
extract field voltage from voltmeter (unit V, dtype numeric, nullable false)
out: 1.5 V
